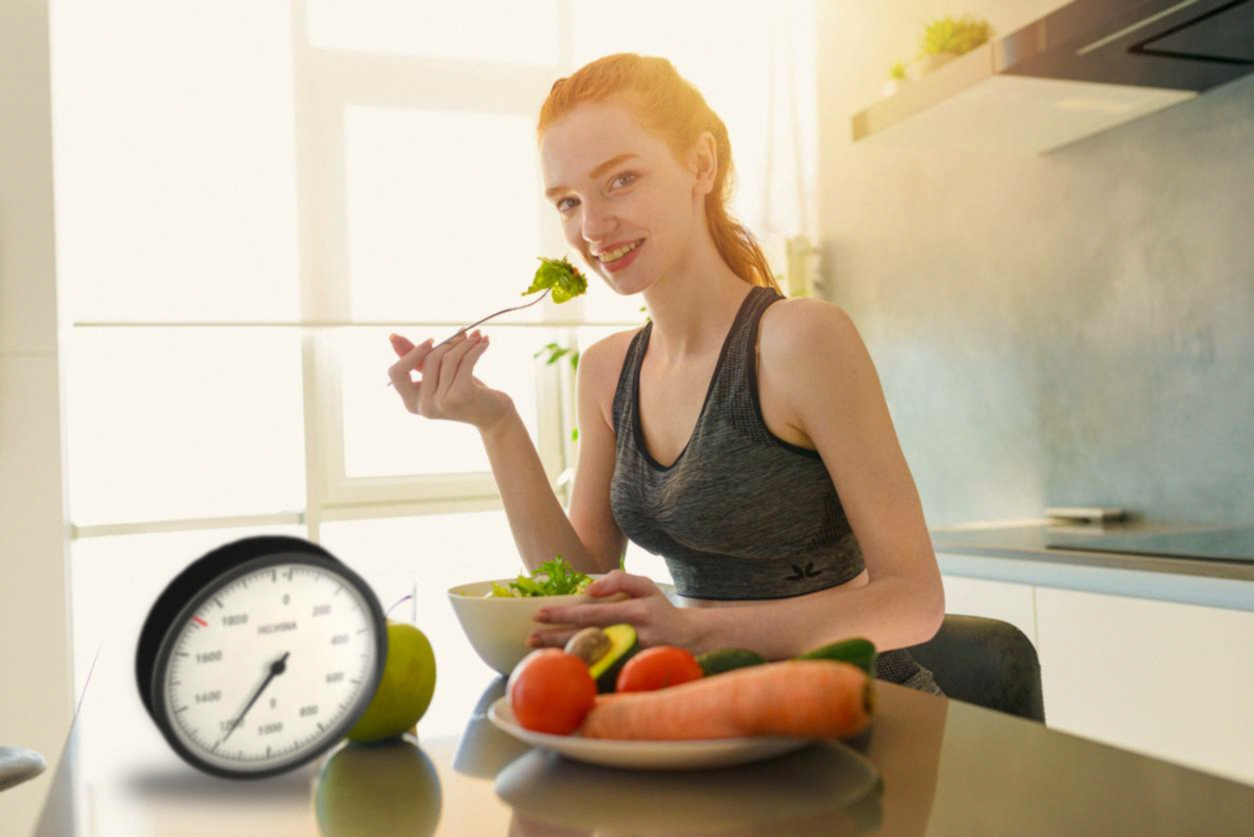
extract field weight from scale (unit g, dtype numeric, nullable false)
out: 1200 g
